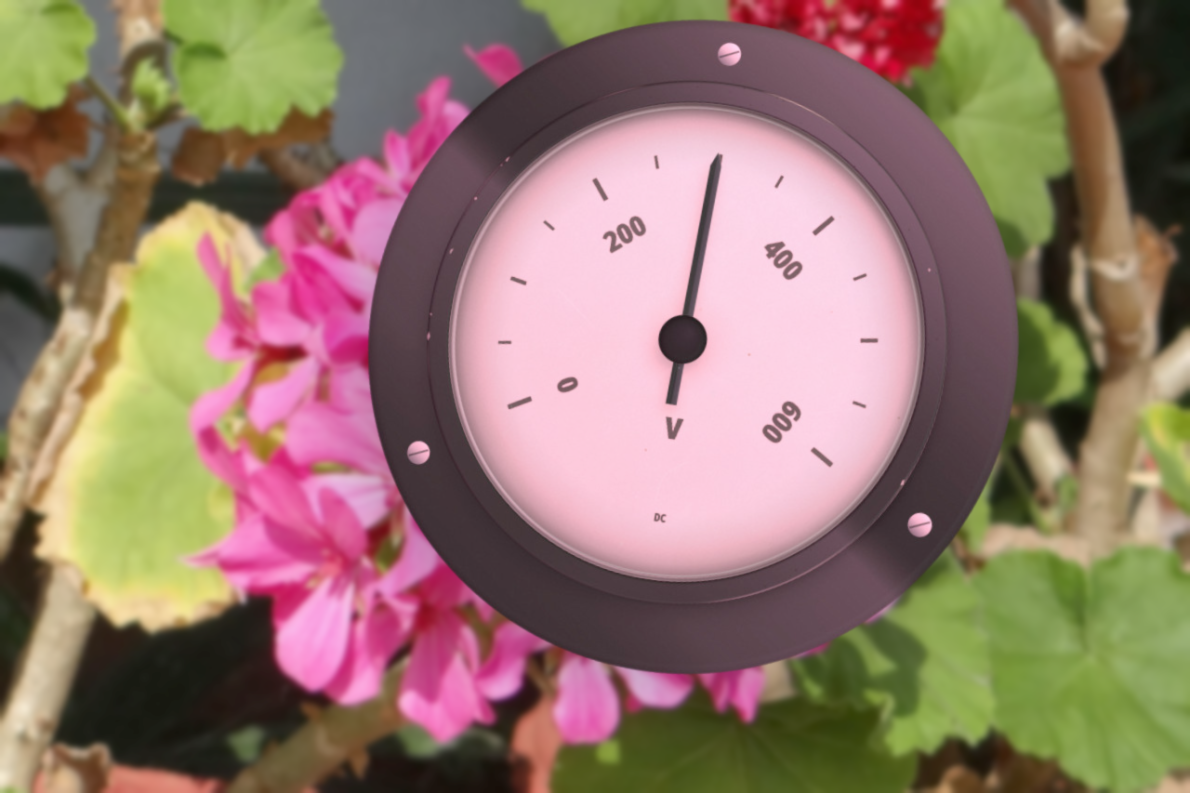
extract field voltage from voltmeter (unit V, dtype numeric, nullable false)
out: 300 V
